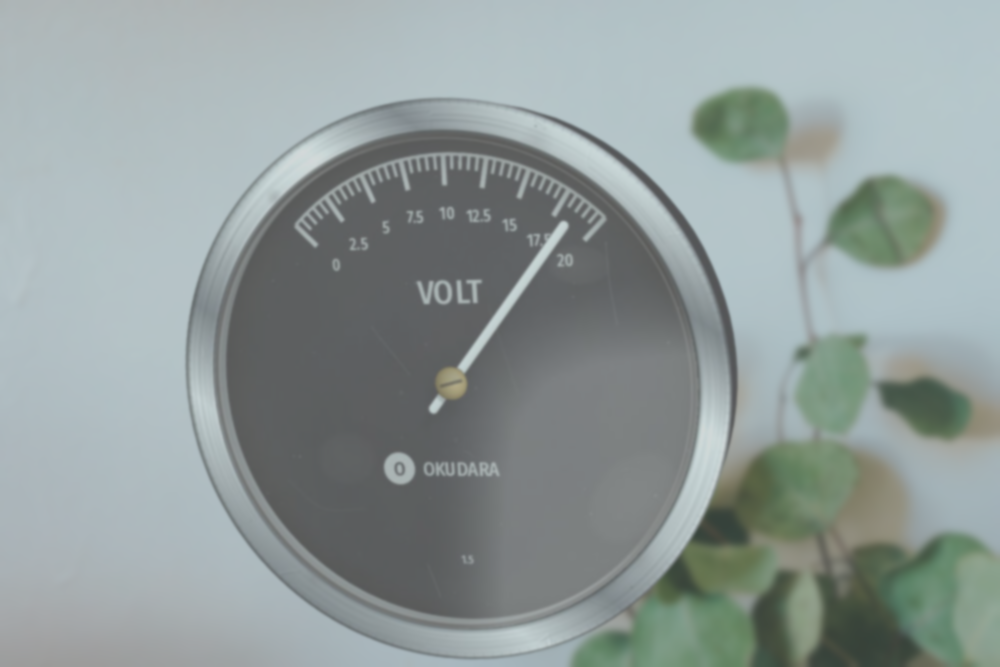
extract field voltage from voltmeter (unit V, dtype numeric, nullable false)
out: 18.5 V
